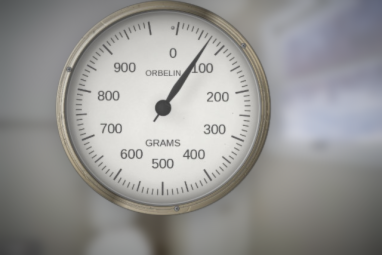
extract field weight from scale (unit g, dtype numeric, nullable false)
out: 70 g
